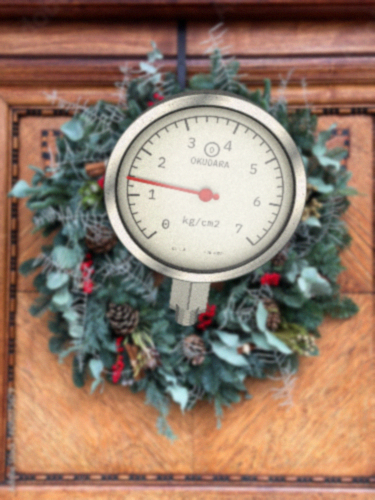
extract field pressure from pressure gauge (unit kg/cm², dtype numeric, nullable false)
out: 1.4 kg/cm²
